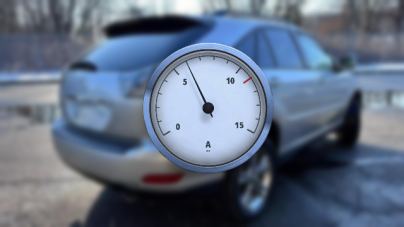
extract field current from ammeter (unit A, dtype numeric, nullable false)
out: 6 A
